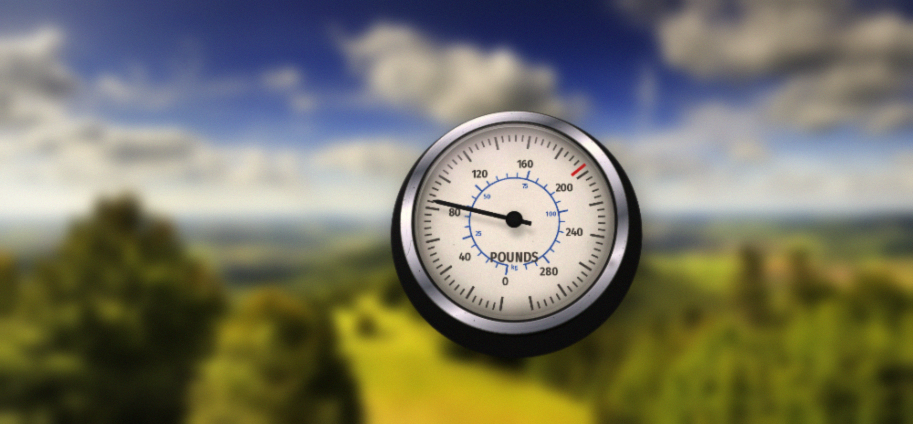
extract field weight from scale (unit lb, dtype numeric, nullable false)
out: 84 lb
